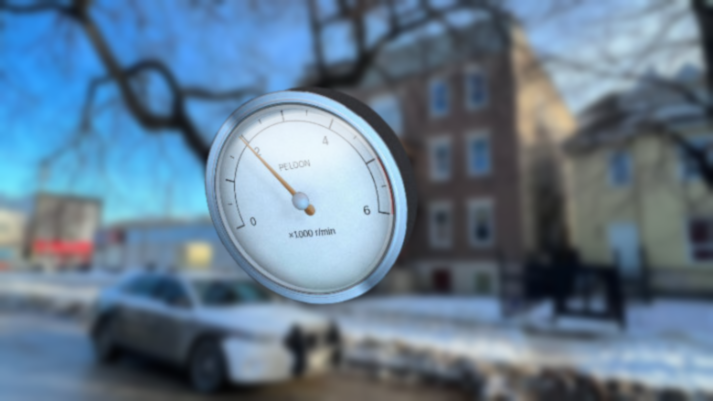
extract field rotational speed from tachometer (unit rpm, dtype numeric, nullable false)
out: 2000 rpm
